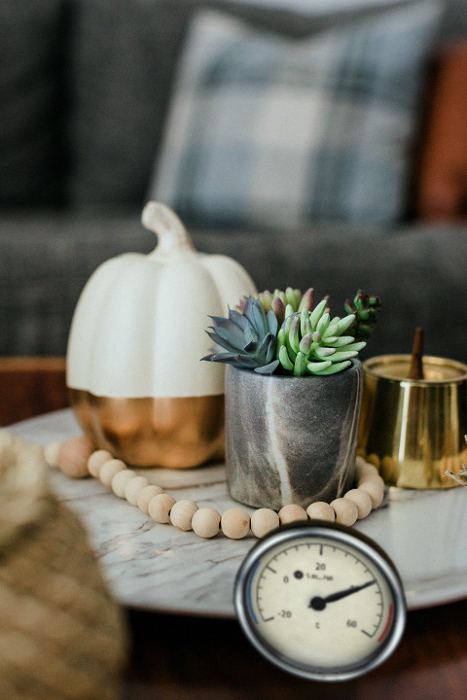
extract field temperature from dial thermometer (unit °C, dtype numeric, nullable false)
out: 40 °C
